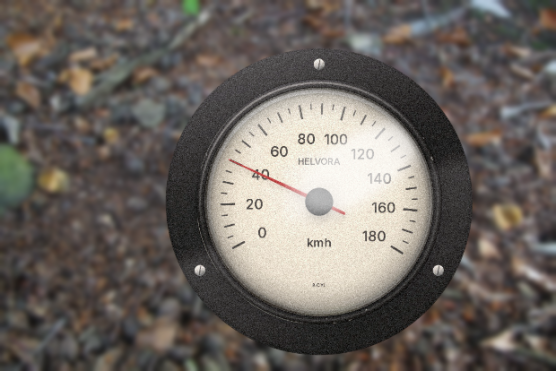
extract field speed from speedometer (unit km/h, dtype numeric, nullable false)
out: 40 km/h
